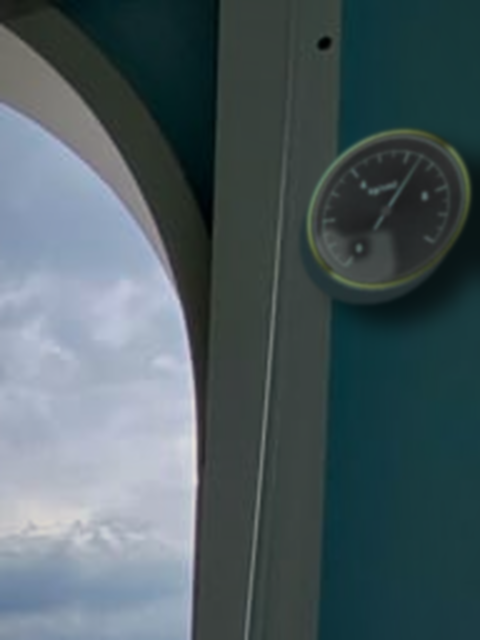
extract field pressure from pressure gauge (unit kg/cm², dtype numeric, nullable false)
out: 6.5 kg/cm²
